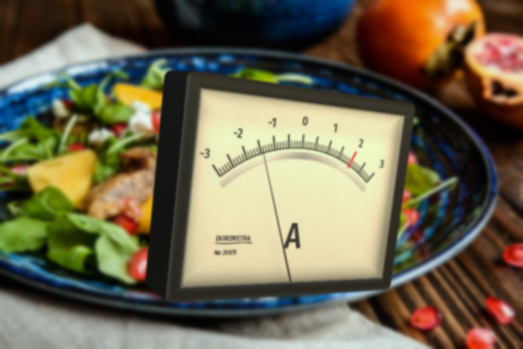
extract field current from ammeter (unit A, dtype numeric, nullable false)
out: -1.5 A
